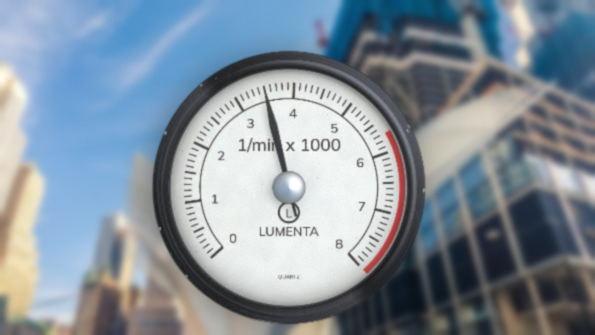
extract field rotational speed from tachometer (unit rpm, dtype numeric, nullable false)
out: 3500 rpm
